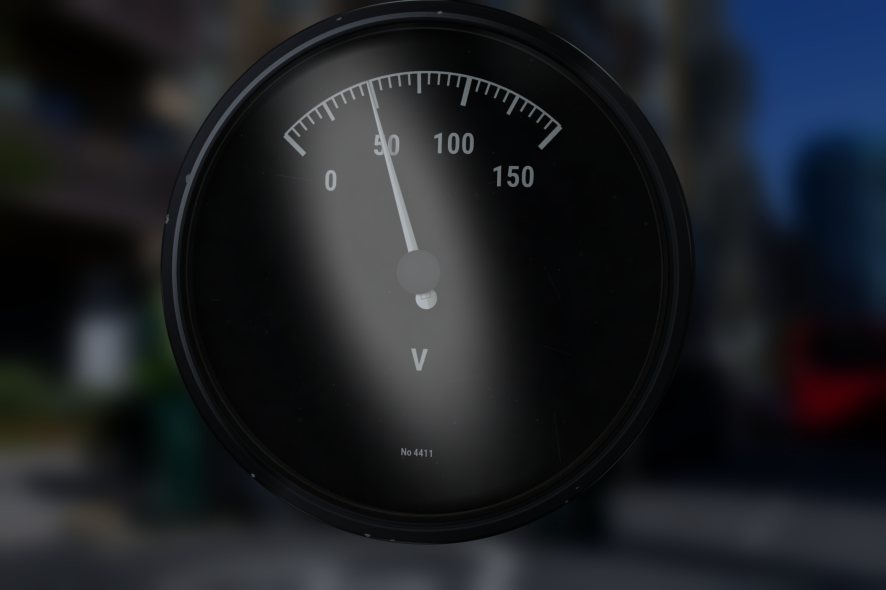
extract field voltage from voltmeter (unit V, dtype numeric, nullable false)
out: 50 V
